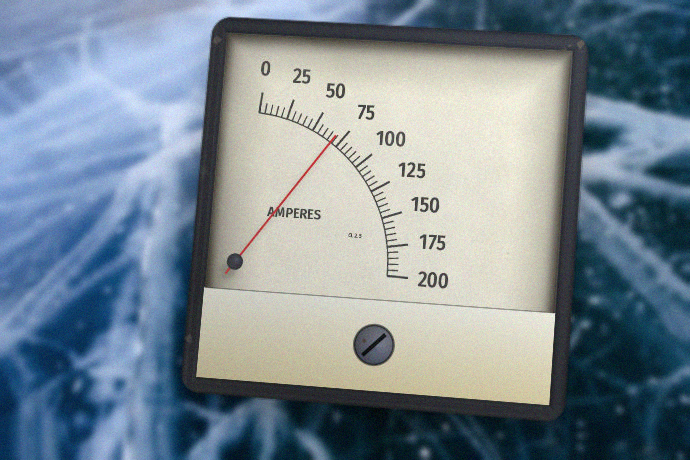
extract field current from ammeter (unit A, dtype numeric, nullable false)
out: 70 A
